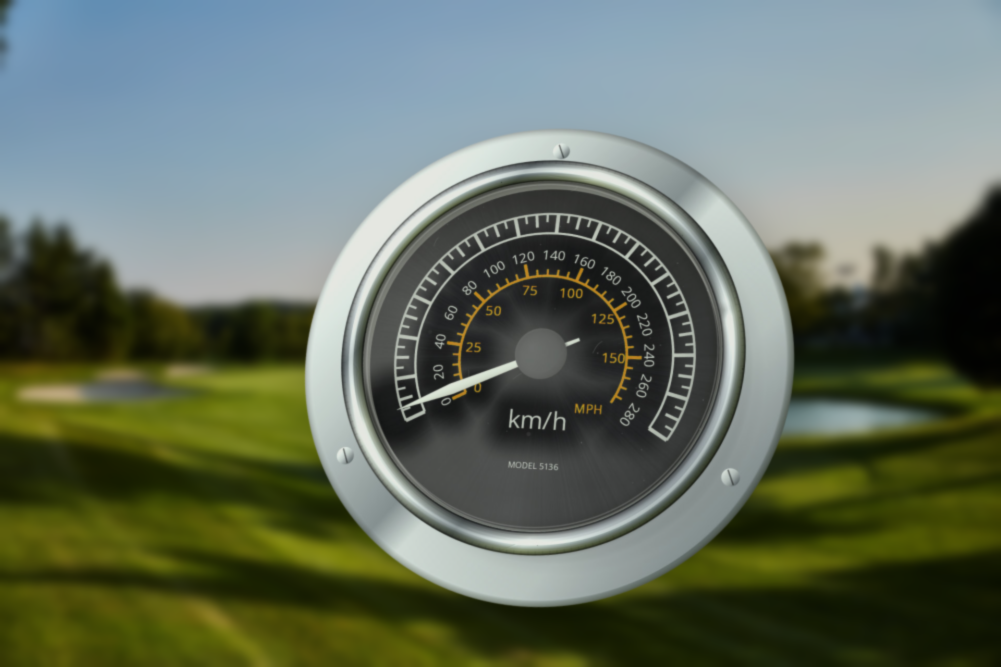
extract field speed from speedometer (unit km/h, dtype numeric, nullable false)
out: 5 km/h
